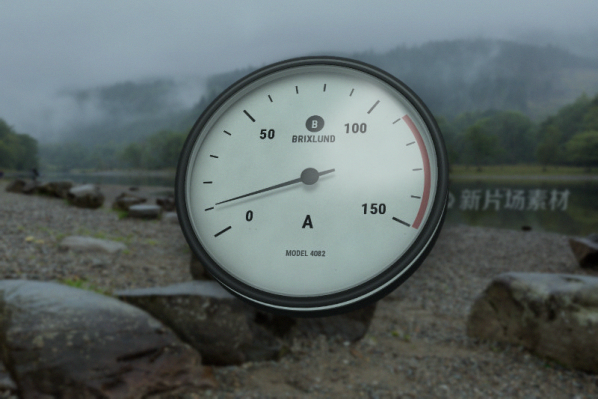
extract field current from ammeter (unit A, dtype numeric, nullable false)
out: 10 A
